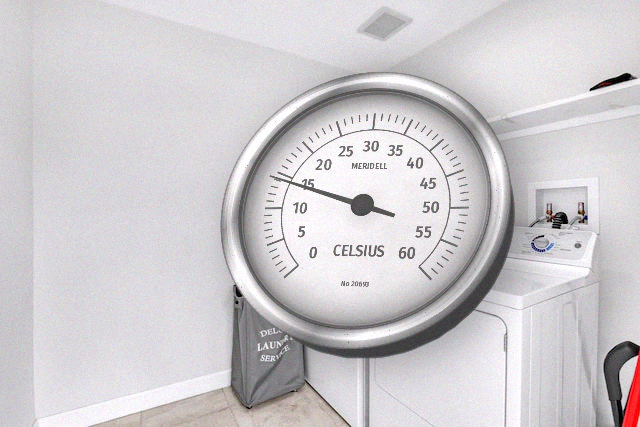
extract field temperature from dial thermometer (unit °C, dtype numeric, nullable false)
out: 14 °C
